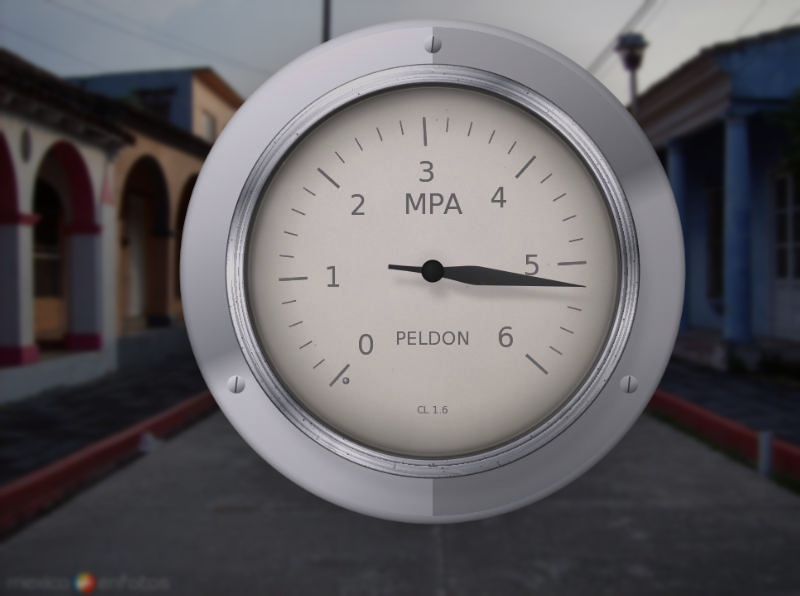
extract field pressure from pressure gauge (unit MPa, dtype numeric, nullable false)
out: 5.2 MPa
